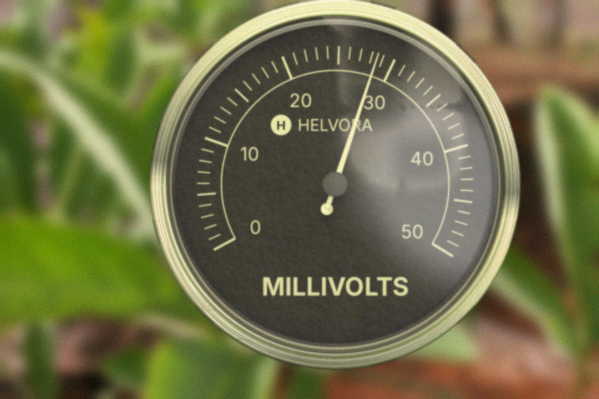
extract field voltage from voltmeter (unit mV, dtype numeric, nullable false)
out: 28.5 mV
